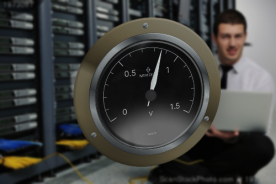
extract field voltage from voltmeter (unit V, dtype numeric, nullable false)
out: 0.85 V
